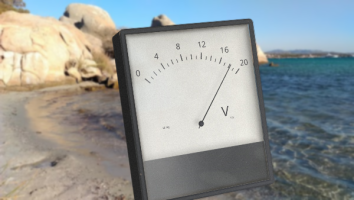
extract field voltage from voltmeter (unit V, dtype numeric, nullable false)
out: 18 V
